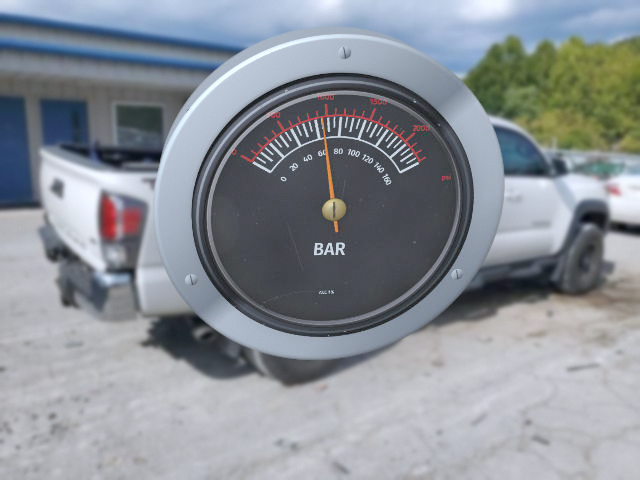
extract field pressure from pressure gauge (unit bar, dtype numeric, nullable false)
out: 65 bar
